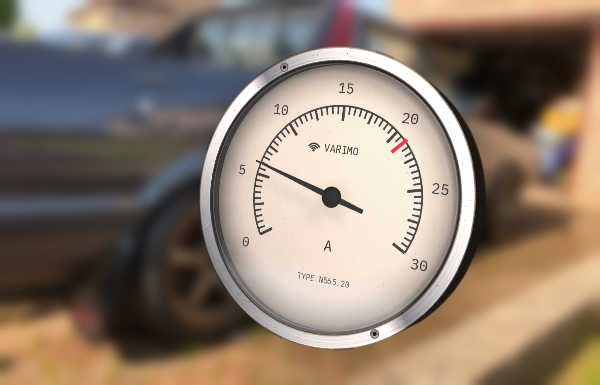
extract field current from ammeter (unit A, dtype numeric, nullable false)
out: 6 A
